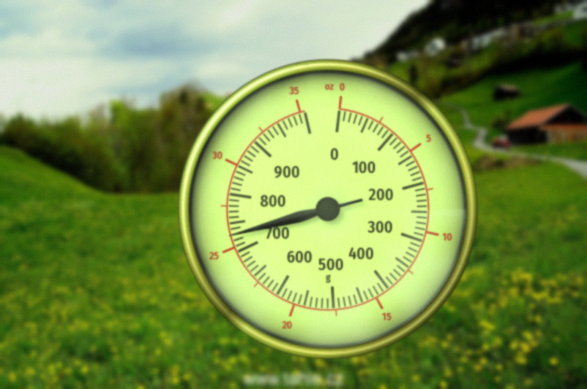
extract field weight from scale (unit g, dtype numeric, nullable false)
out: 730 g
